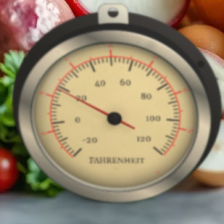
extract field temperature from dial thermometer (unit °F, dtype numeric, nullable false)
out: 20 °F
